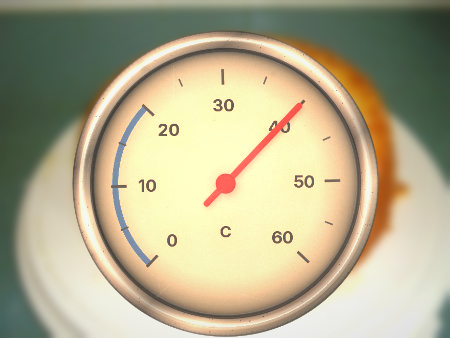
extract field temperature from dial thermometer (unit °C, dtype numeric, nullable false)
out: 40 °C
